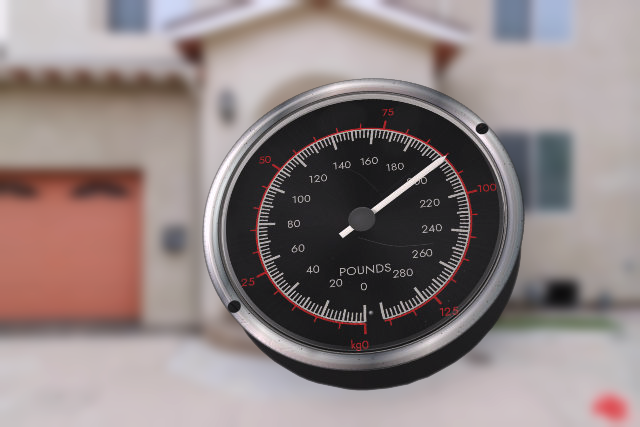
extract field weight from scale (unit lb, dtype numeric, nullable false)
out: 200 lb
